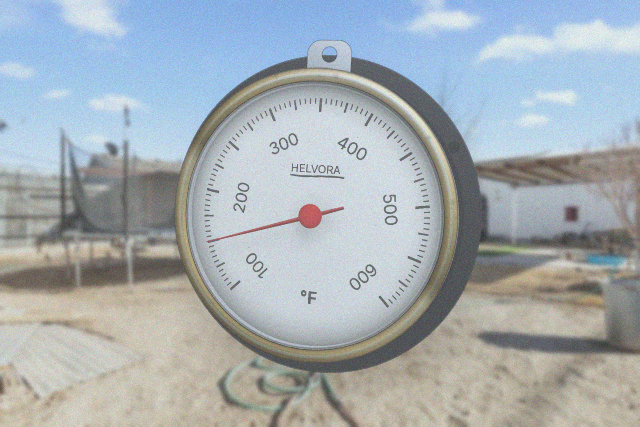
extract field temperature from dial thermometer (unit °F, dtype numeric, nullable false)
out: 150 °F
